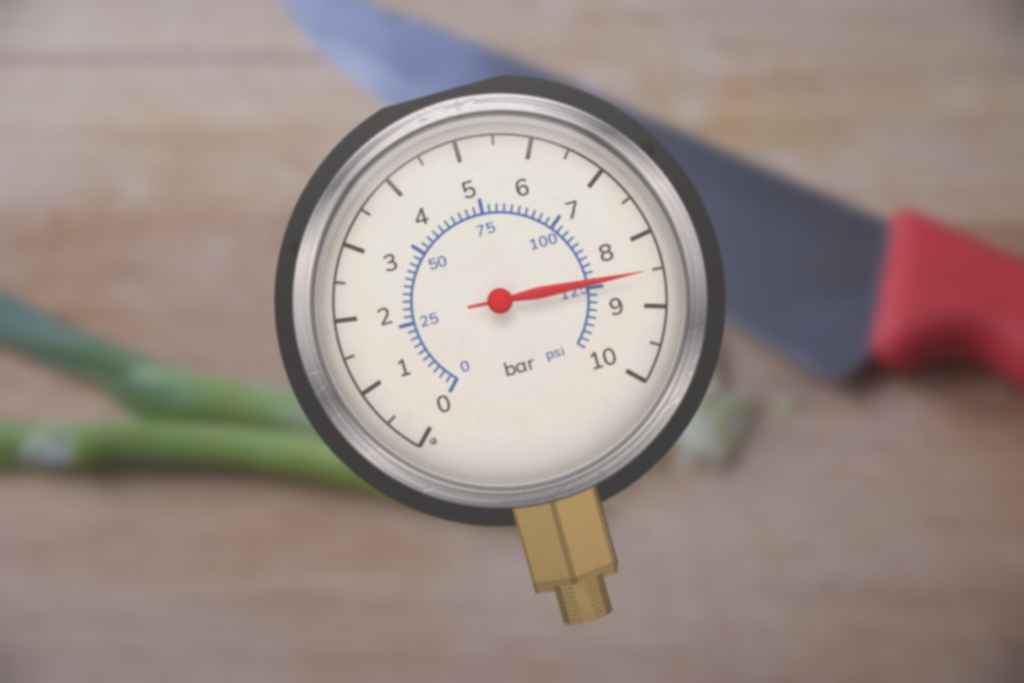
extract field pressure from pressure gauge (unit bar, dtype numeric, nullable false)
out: 8.5 bar
